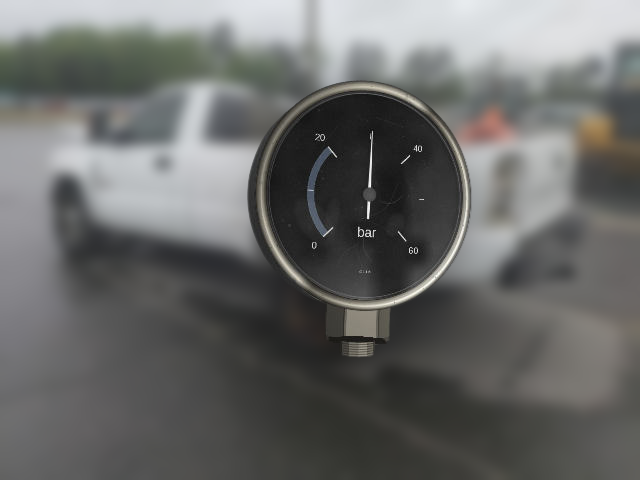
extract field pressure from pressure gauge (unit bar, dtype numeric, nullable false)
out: 30 bar
